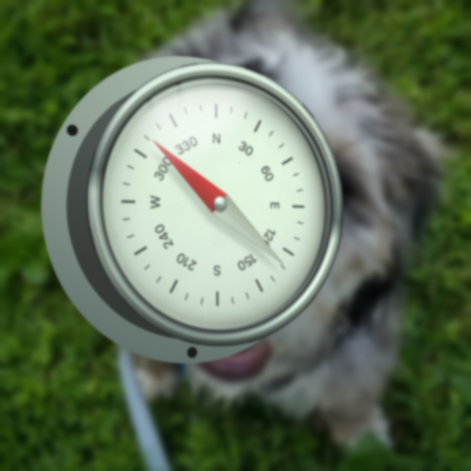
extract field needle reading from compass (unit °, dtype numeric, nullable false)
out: 310 °
